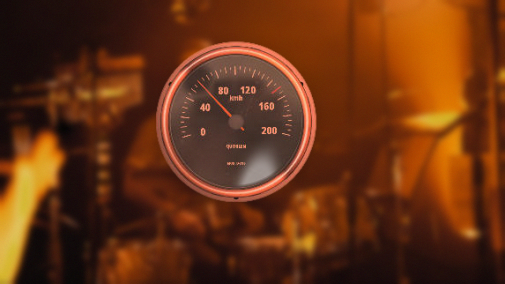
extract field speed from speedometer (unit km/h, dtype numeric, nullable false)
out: 60 km/h
